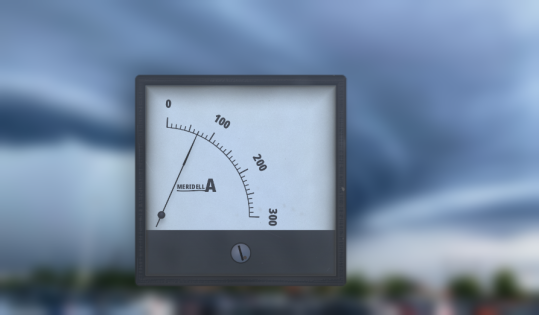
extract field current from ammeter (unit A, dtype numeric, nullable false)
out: 70 A
